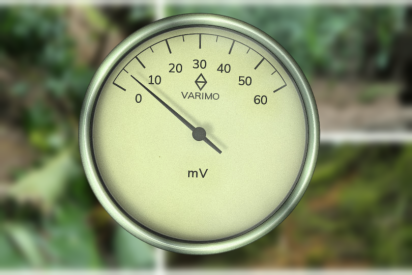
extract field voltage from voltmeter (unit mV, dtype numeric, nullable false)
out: 5 mV
